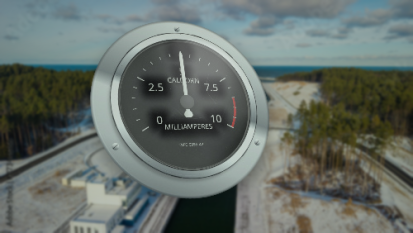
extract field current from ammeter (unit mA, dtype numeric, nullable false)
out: 5 mA
